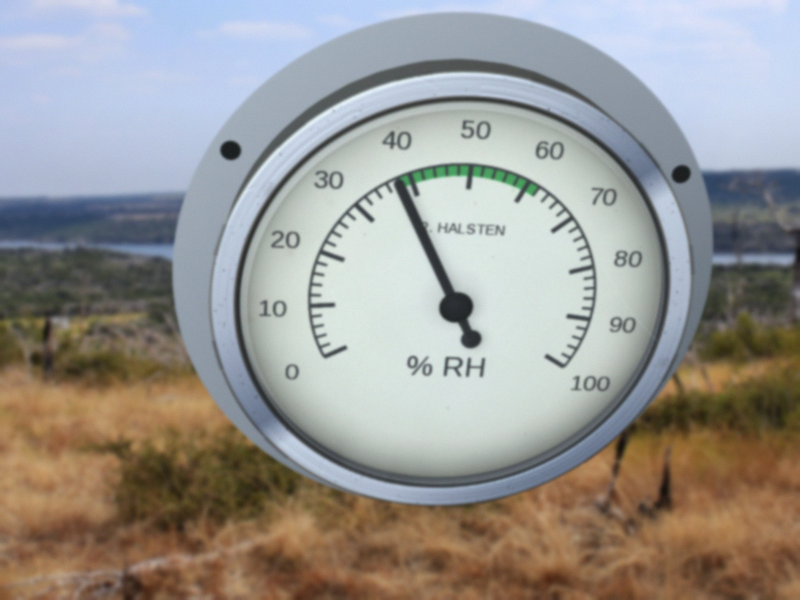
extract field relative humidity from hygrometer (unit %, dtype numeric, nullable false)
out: 38 %
